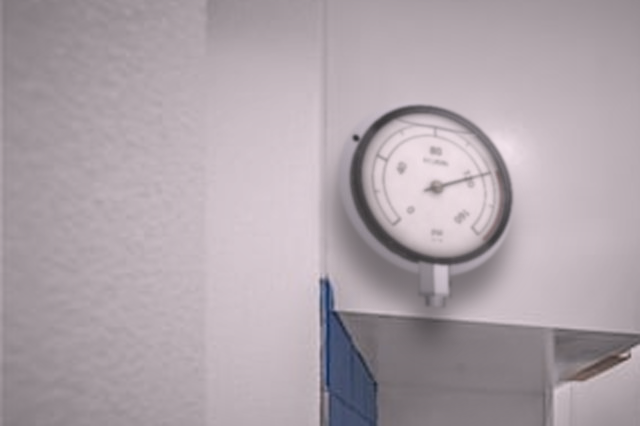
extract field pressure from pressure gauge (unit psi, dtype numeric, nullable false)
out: 120 psi
